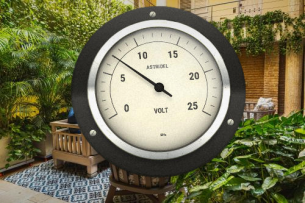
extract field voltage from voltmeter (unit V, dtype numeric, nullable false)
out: 7 V
